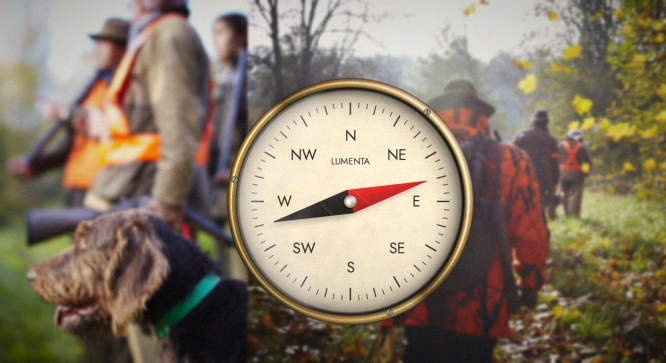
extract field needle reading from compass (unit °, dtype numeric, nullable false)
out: 75 °
